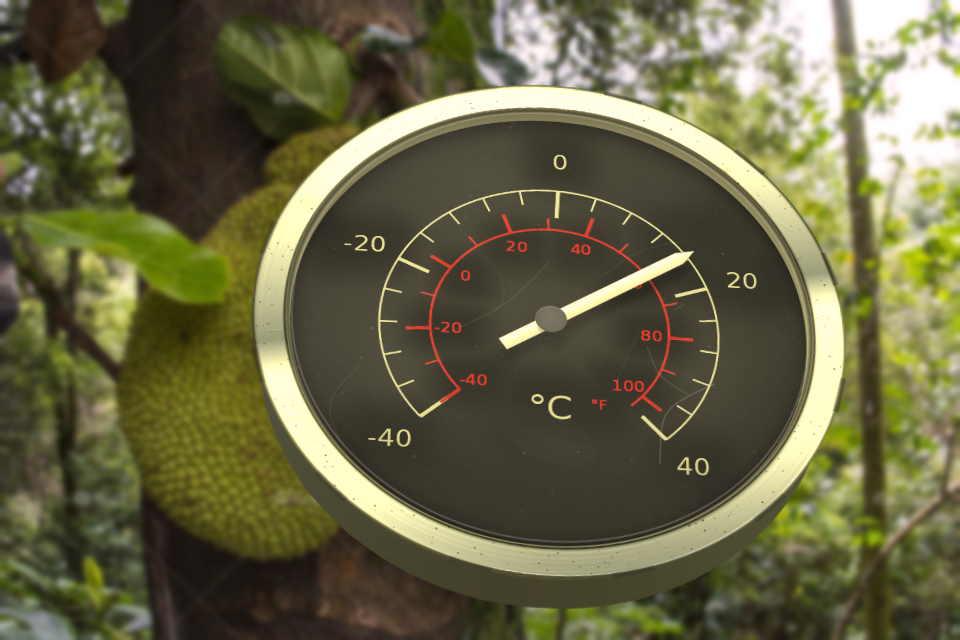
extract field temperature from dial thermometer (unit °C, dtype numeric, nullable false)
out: 16 °C
